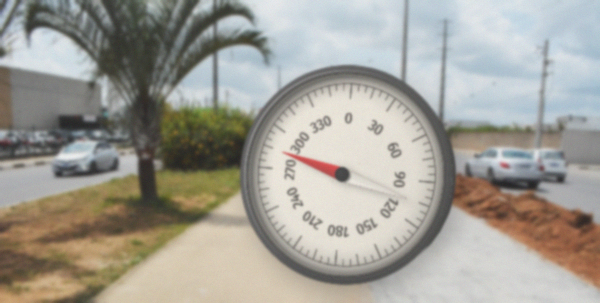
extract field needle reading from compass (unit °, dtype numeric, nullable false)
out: 285 °
